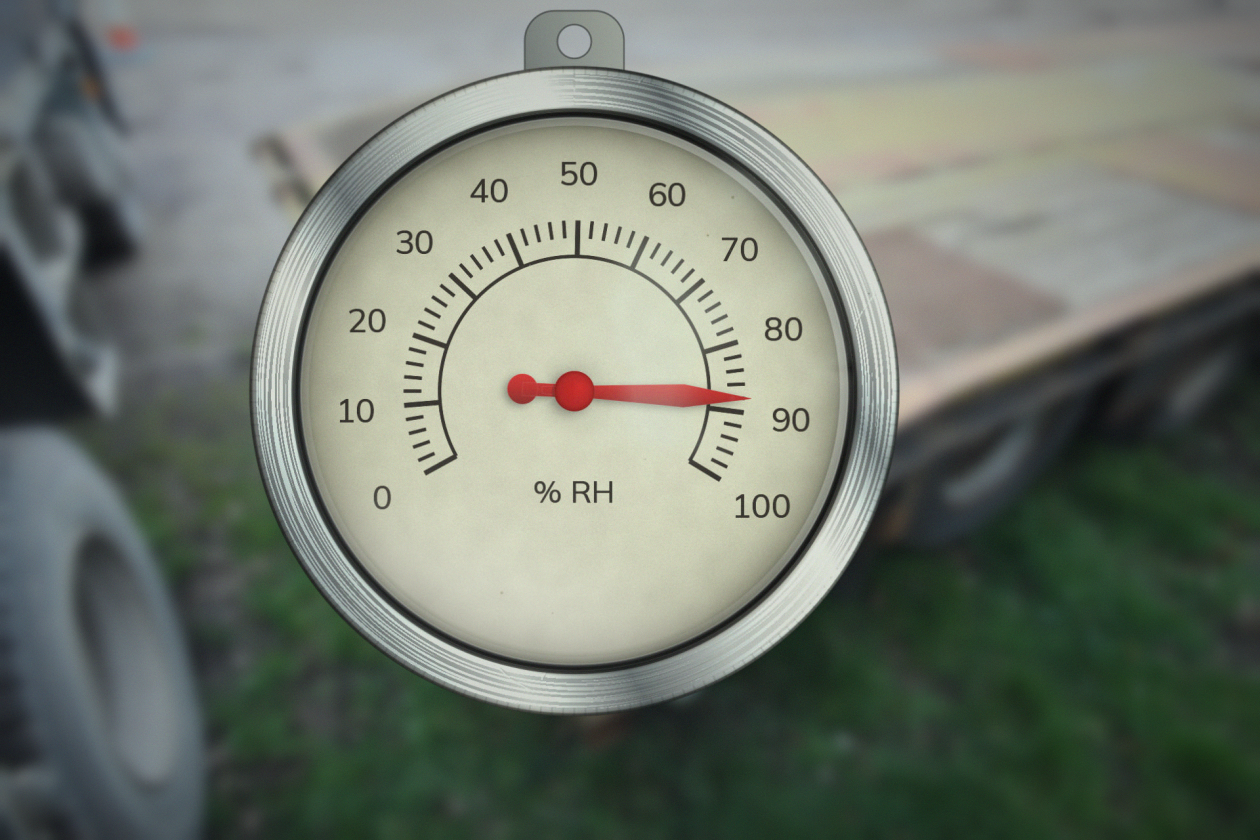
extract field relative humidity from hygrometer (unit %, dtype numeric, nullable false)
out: 88 %
